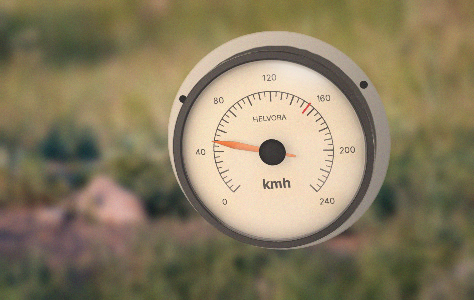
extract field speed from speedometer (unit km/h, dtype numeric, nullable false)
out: 50 km/h
